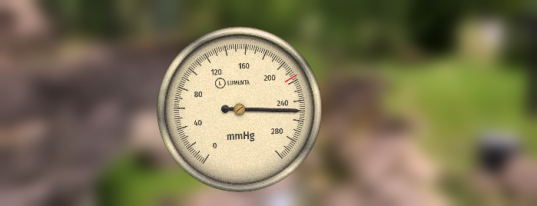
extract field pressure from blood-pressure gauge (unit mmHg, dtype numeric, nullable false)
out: 250 mmHg
